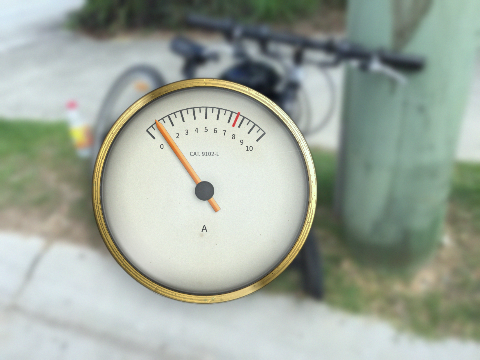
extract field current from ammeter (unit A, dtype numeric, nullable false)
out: 1 A
